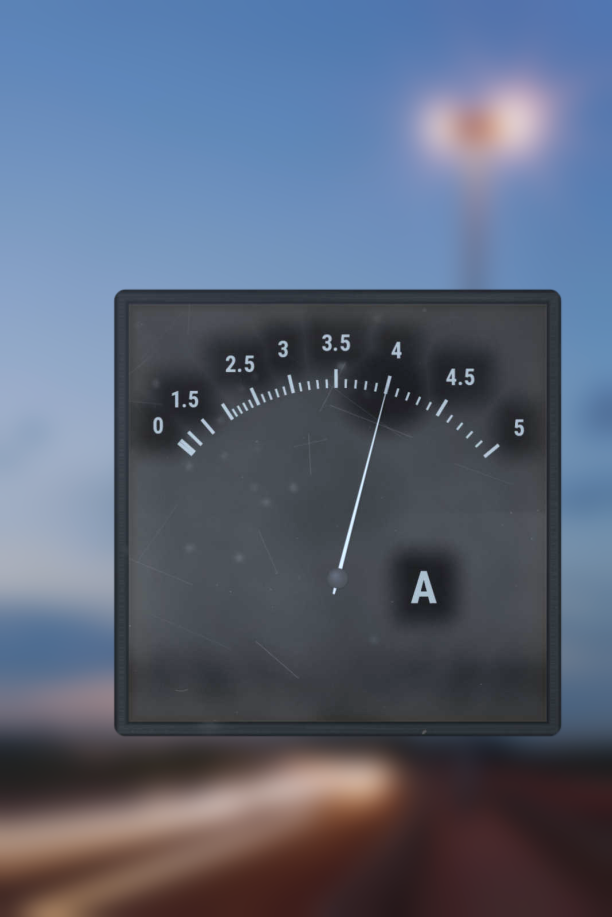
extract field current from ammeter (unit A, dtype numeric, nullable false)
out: 4 A
